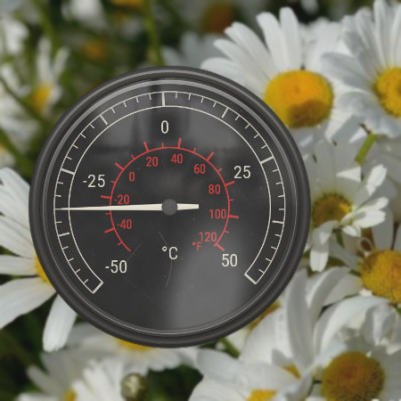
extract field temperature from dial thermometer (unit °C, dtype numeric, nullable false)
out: -32.5 °C
